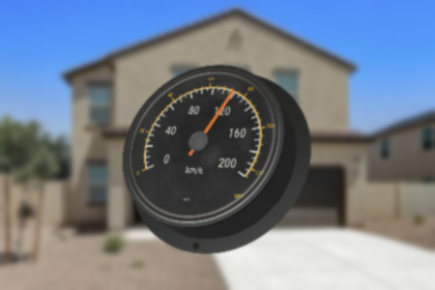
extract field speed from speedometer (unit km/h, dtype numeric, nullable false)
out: 120 km/h
